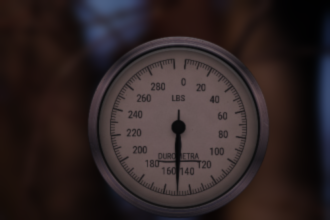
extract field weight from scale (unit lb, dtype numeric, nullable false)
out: 150 lb
